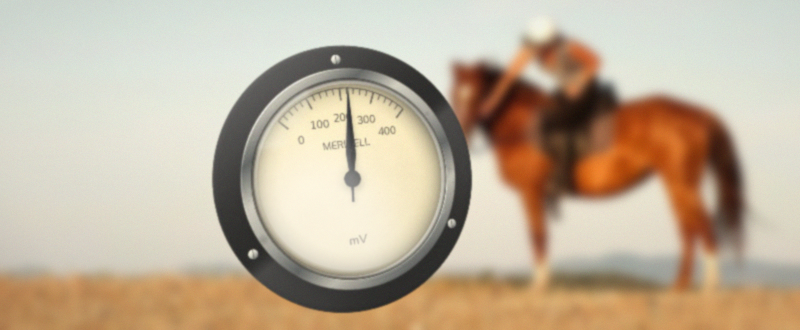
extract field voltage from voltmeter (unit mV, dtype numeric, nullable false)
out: 220 mV
